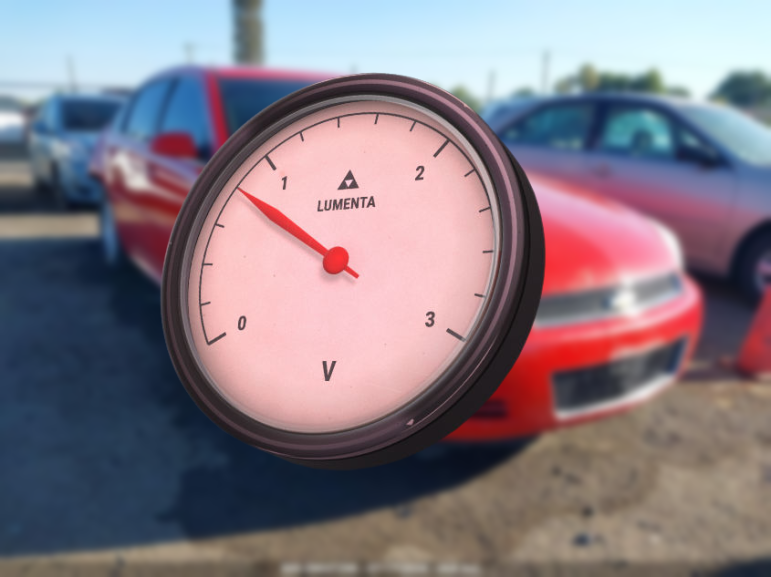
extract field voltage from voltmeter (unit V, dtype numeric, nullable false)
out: 0.8 V
